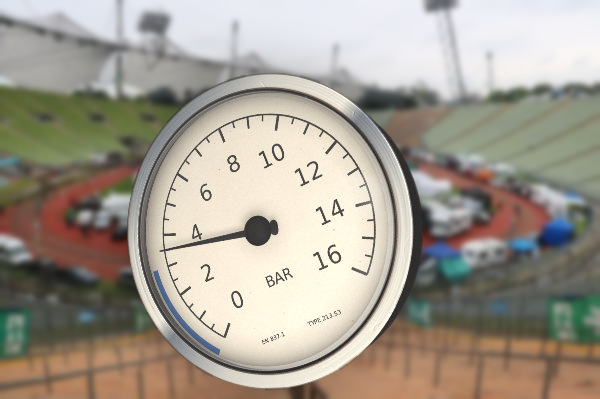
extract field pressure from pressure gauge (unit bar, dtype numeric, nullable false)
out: 3.5 bar
